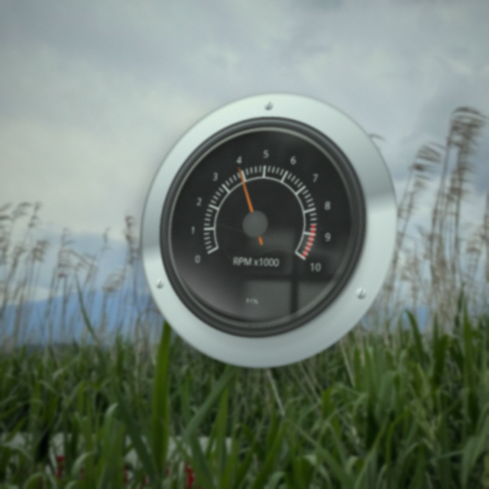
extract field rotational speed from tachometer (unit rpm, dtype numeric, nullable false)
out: 4000 rpm
